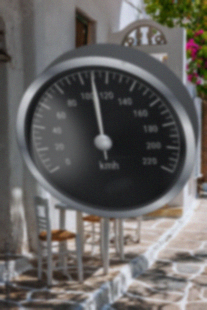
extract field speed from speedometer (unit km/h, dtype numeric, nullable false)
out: 110 km/h
